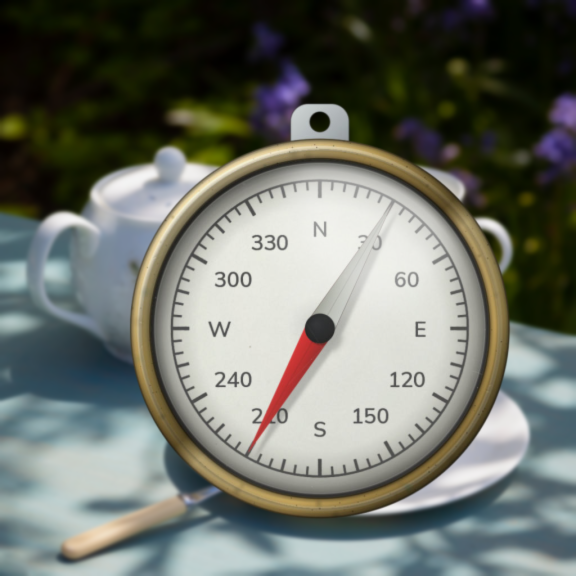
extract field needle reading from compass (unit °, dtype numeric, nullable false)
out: 210 °
